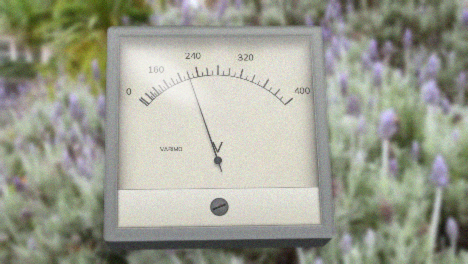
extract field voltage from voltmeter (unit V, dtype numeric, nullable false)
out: 220 V
